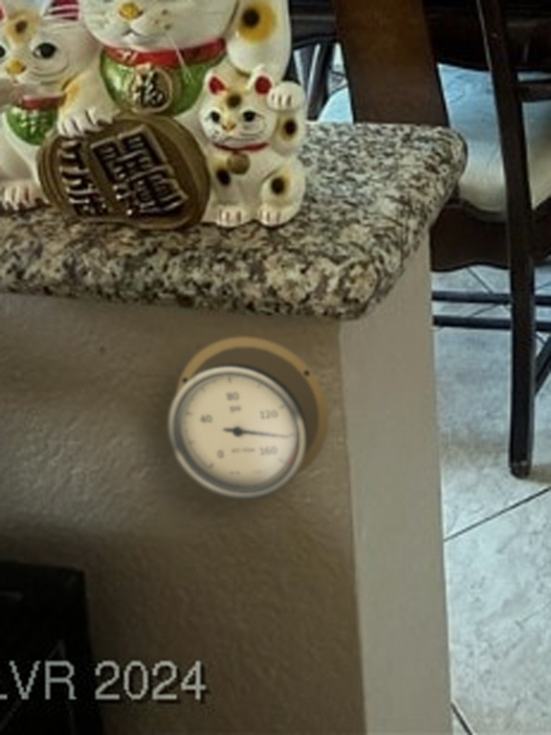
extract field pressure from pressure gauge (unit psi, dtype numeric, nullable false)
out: 140 psi
